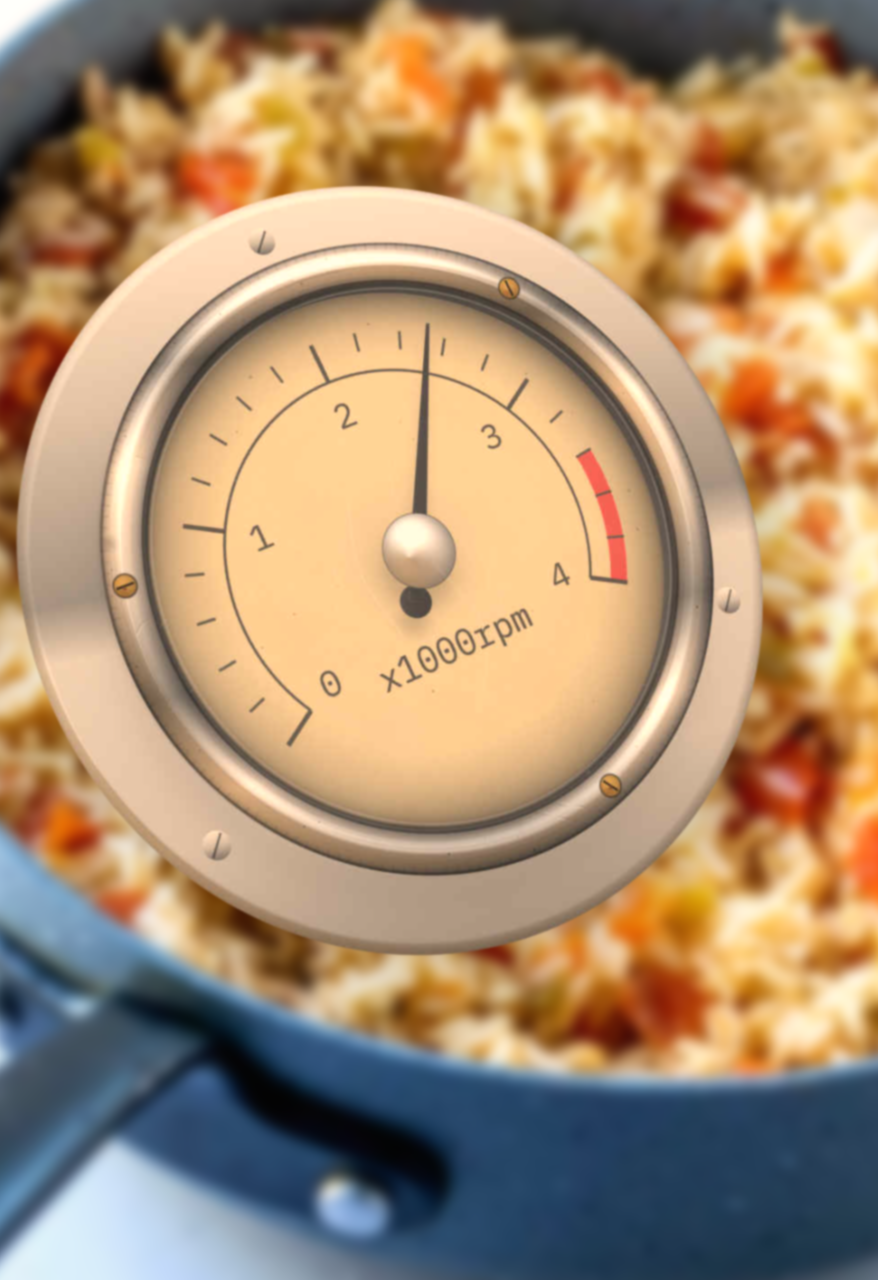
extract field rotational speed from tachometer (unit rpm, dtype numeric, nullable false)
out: 2500 rpm
